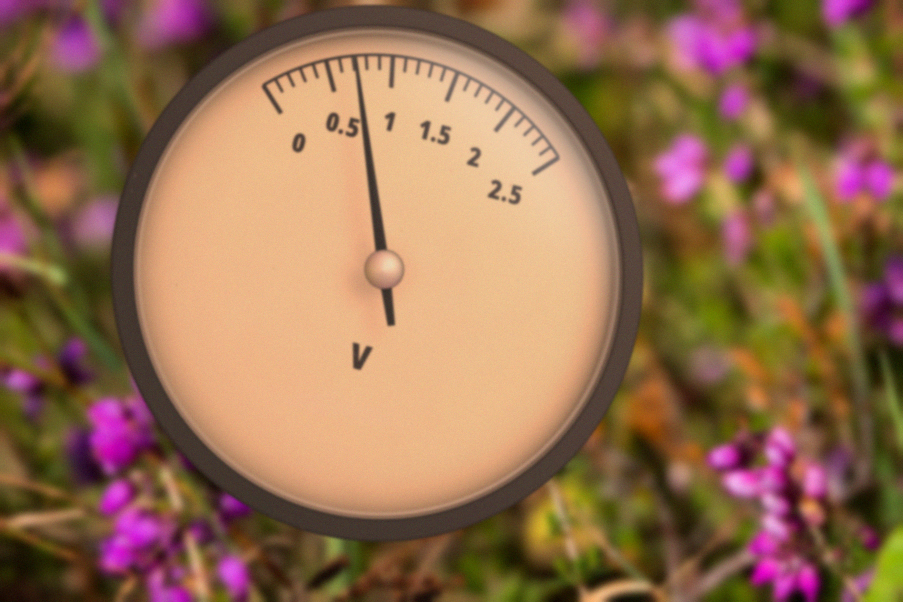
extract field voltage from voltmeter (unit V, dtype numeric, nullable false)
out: 0.7 V
